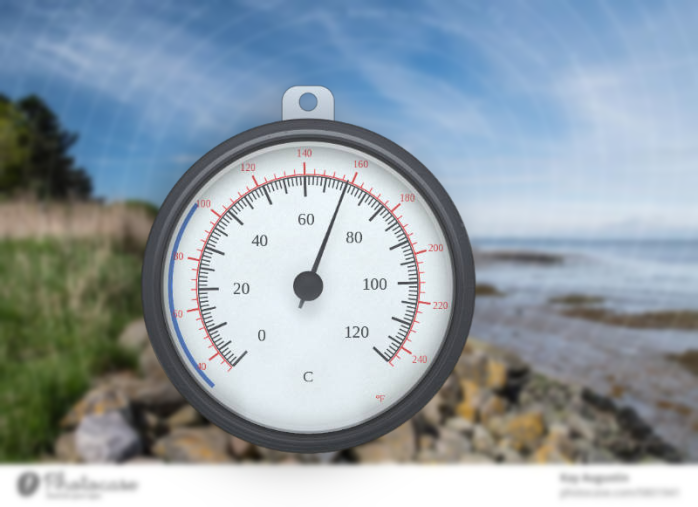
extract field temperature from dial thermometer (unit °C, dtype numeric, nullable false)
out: 70 °C
